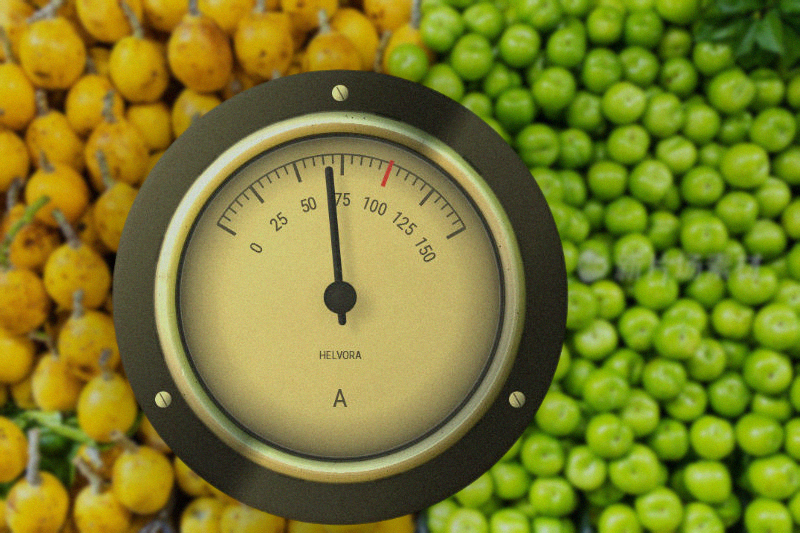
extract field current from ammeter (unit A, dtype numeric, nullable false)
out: 67.5 A
